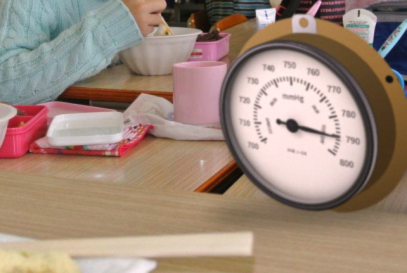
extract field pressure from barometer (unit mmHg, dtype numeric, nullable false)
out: 790 mmHg
